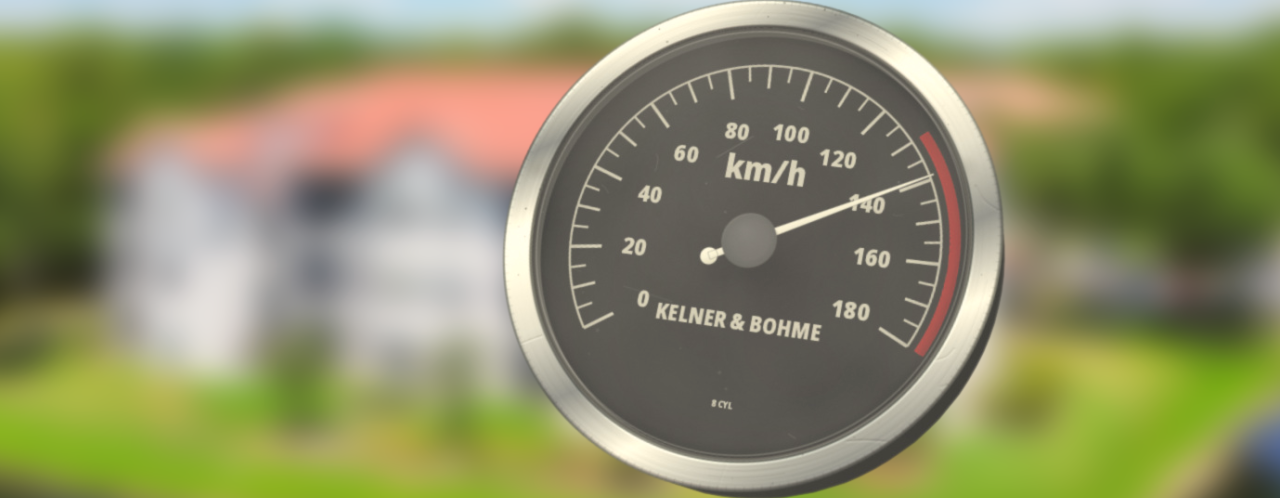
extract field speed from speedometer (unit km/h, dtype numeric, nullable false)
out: 140 km/h
